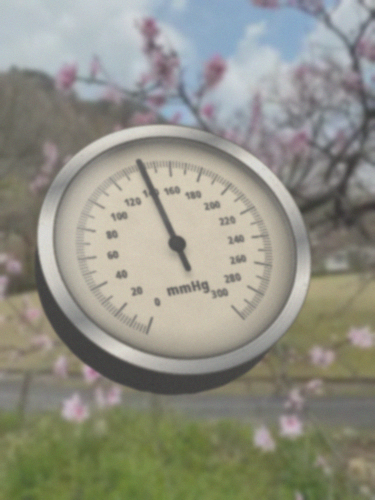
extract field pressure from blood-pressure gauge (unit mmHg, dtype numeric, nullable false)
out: 140 mmHg
